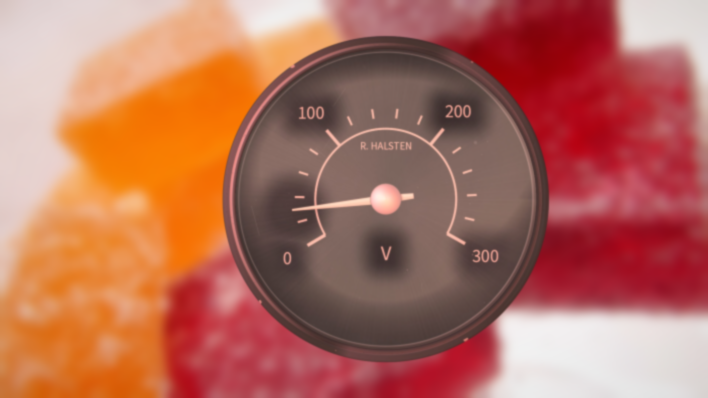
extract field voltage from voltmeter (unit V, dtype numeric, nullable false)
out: 30 V
